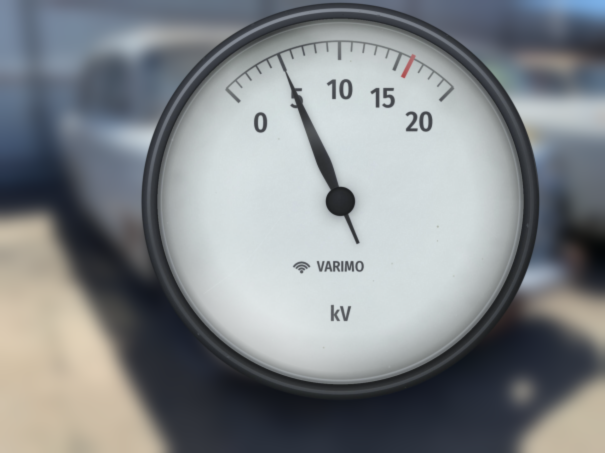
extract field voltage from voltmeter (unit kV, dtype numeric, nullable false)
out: 5 kV
